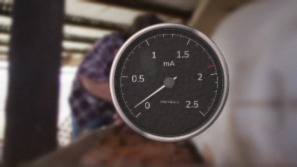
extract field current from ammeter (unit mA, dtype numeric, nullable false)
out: 0.1 mA
